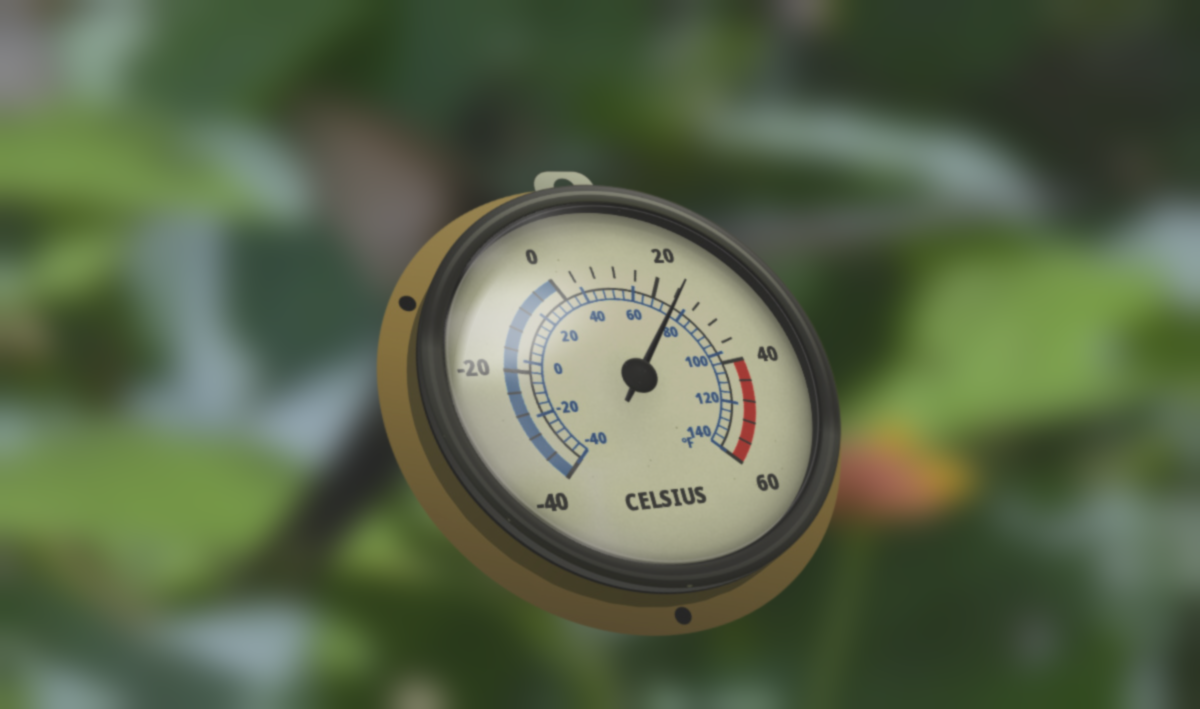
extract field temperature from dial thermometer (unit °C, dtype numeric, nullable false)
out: 24 °C
